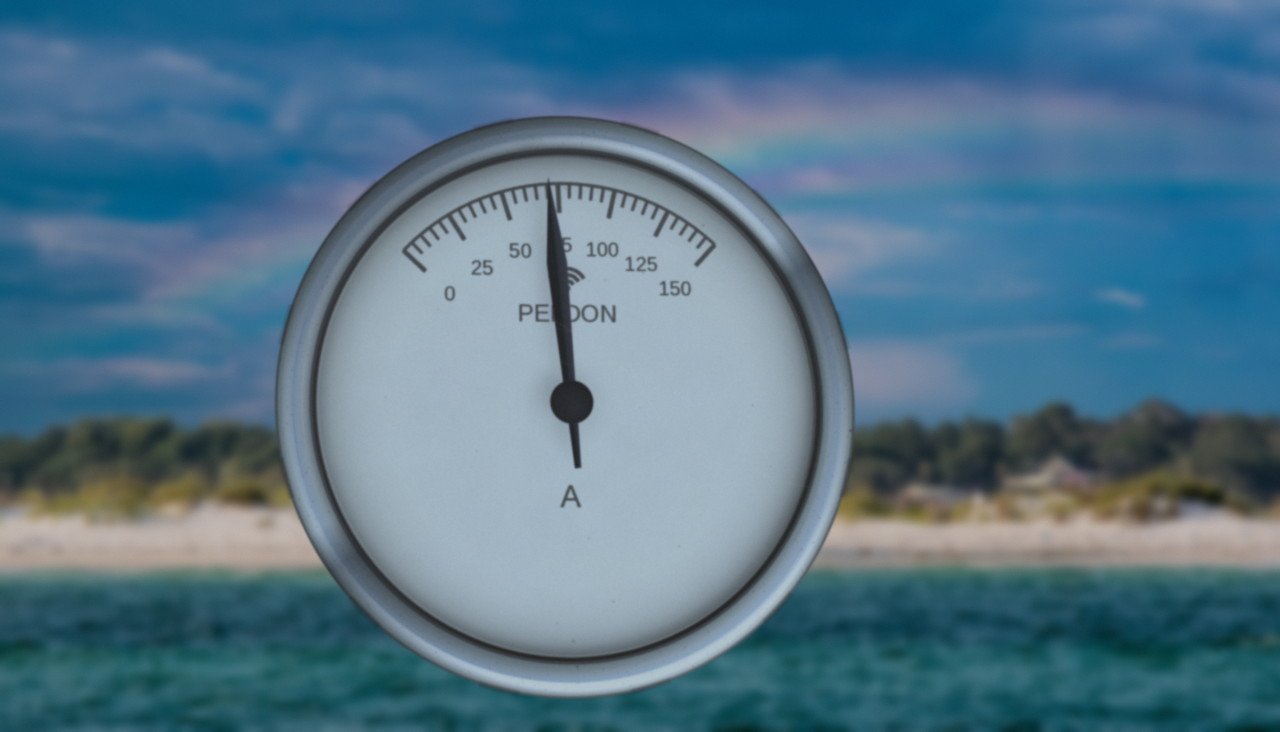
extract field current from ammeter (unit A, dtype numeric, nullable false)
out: 70 A
